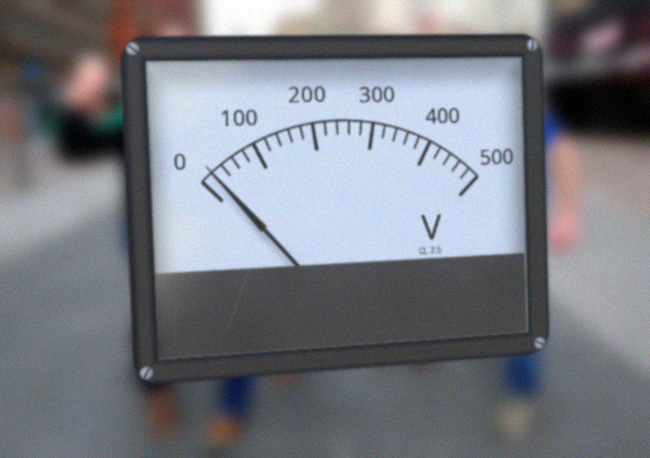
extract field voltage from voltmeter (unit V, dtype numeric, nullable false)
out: 20 V
